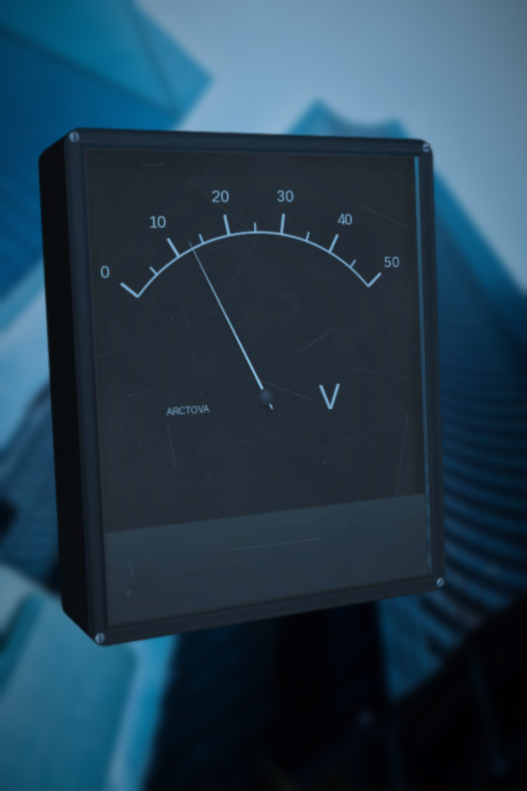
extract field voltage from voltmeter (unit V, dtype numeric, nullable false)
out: 12.5 V
